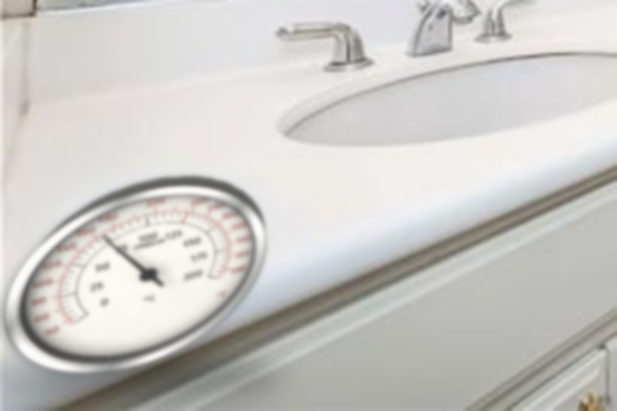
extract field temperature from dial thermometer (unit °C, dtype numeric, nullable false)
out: 75 °C
